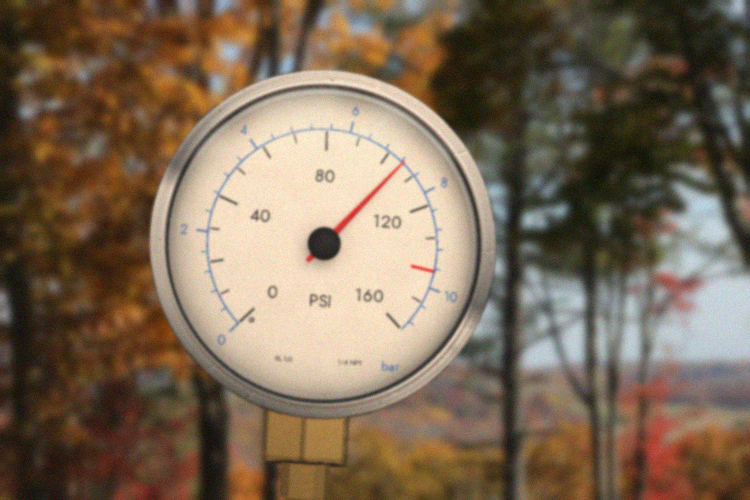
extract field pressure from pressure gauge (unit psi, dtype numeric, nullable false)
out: 105 psi
